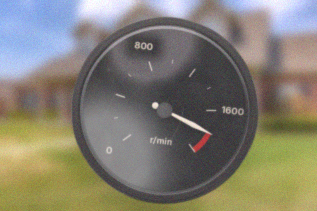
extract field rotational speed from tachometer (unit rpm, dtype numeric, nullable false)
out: 1800 rpm
